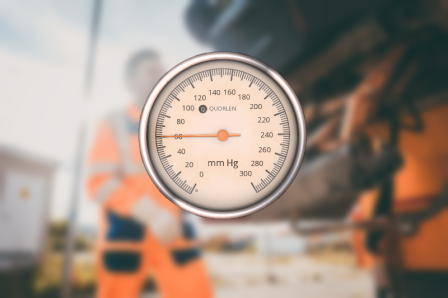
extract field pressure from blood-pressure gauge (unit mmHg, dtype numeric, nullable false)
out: 60 mmHg
